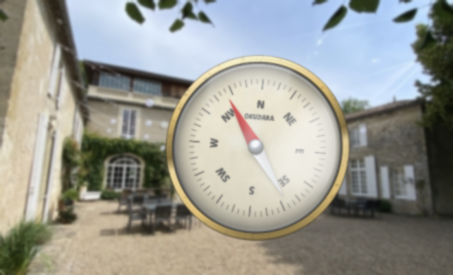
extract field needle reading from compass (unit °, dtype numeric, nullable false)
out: 325 °
